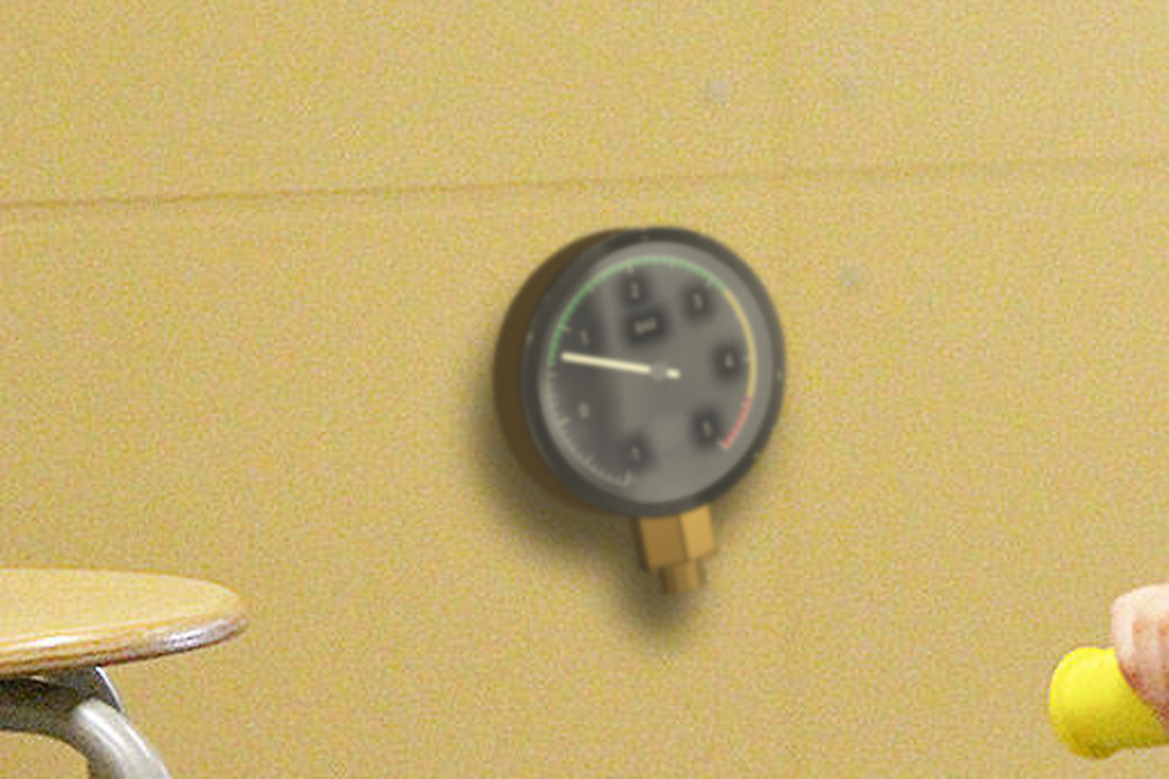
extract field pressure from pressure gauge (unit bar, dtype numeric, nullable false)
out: 0.7 bar
